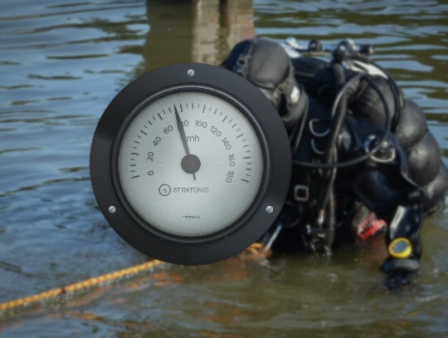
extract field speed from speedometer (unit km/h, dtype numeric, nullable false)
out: 75 km/h
